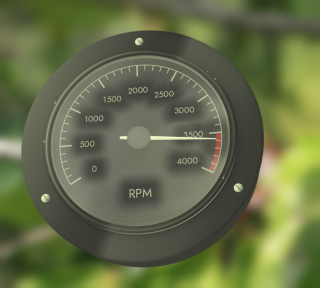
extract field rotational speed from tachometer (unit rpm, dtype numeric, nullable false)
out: 3600 rpm
